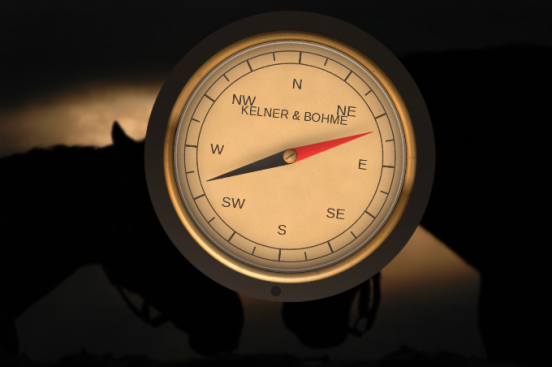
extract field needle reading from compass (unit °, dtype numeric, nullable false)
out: 67.5 °
